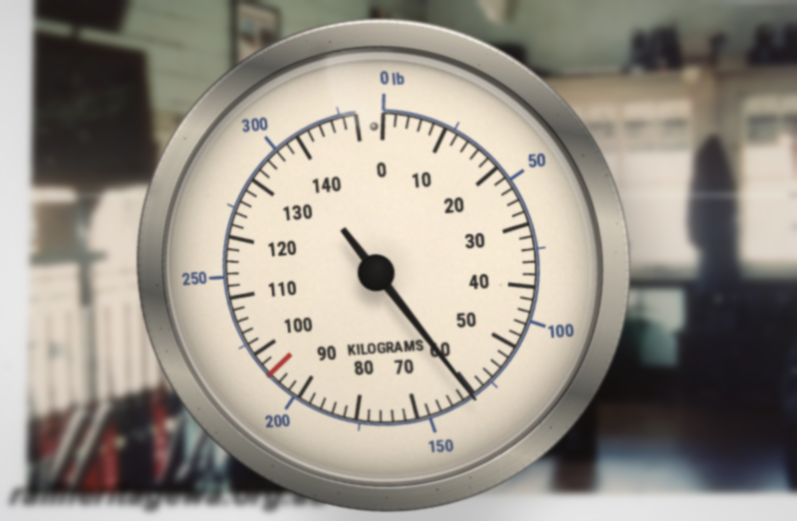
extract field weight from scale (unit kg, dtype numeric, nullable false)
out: 60 kg
